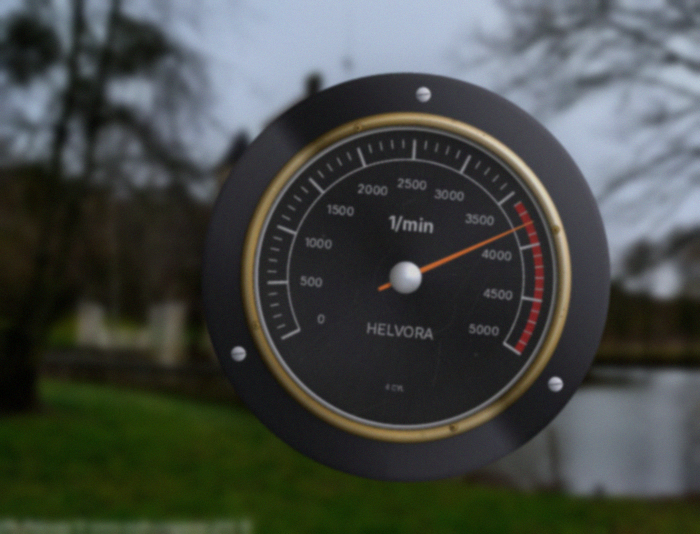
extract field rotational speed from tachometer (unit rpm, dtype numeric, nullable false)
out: 3800 rpm
